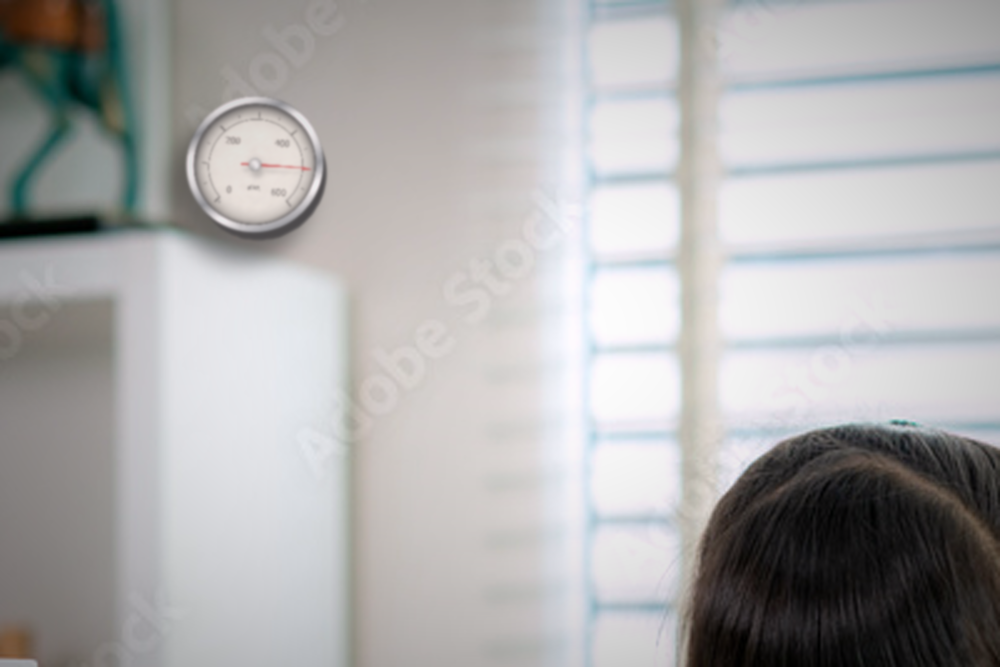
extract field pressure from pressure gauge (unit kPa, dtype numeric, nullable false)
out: 500 kPa
